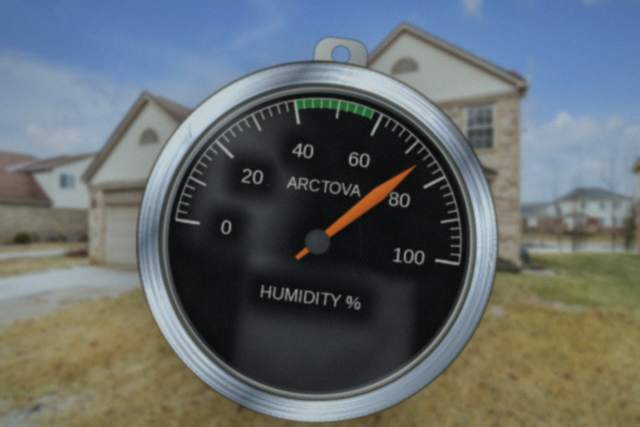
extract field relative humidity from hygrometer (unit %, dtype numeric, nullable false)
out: 74 %
